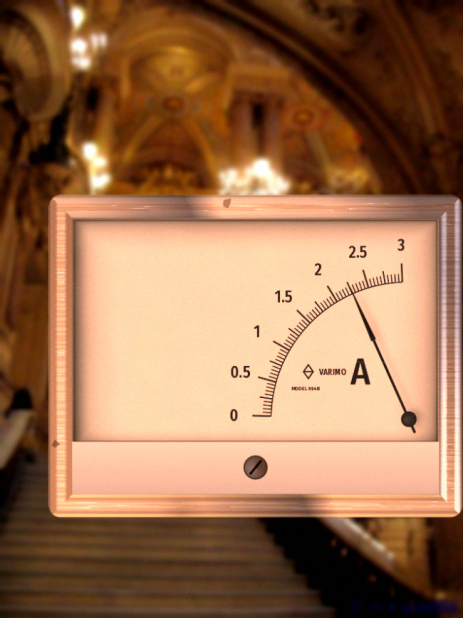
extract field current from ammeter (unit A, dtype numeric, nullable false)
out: 2.25 A
